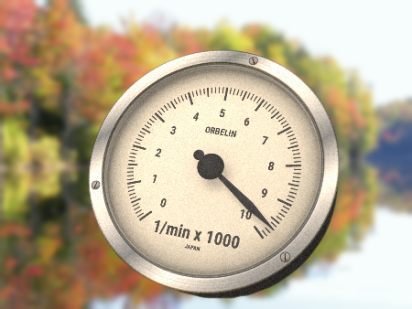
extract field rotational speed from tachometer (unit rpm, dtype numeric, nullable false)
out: 9700 rpm
